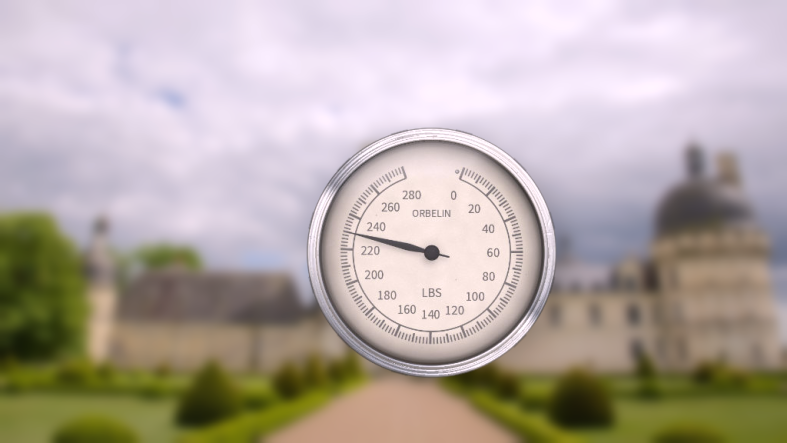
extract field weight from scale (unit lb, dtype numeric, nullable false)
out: 230 lb
